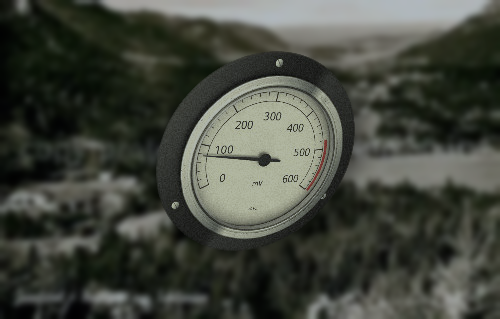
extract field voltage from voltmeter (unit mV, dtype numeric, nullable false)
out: 80 mV
